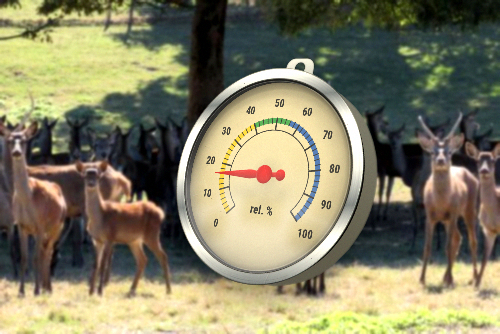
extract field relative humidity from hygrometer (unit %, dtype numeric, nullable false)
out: 16 %
